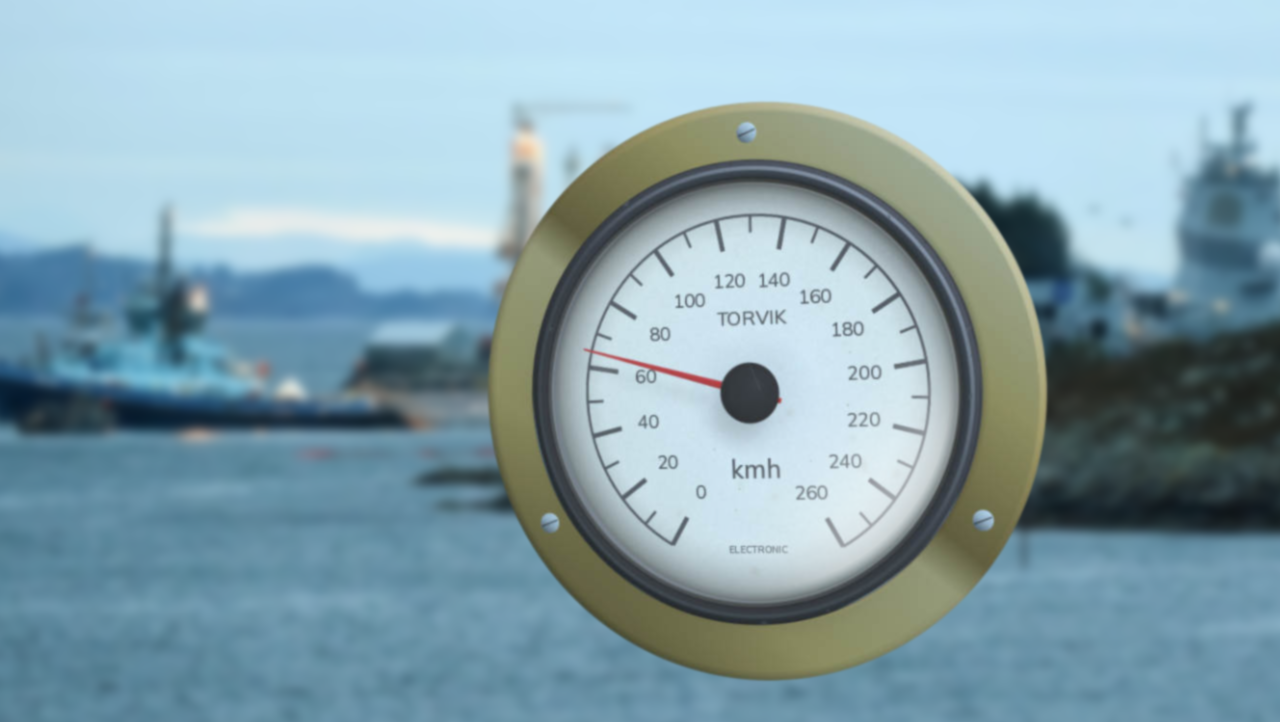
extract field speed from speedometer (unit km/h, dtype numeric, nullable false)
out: 65 km/h
